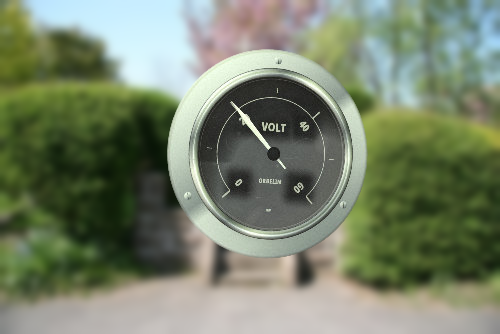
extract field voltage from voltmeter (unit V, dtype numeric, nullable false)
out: 20 V
